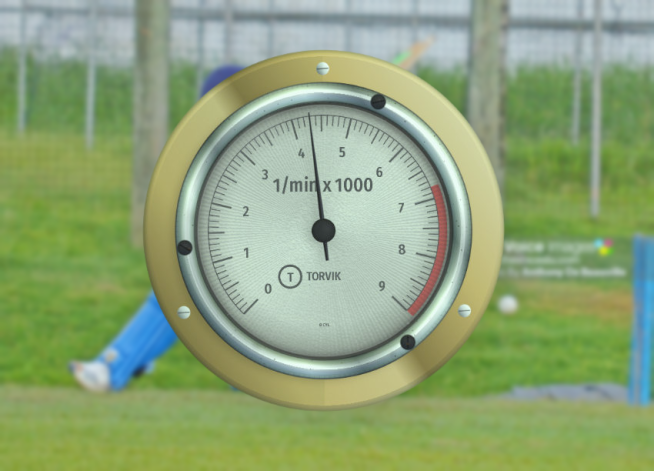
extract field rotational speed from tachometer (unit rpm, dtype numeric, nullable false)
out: 4300 rpm
